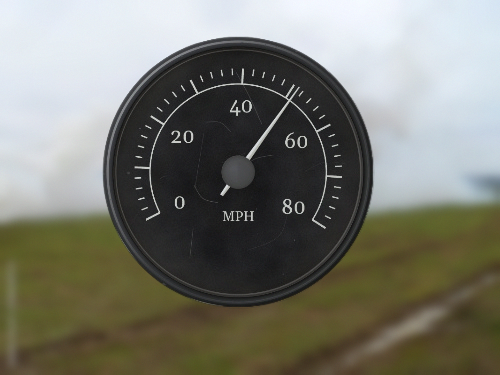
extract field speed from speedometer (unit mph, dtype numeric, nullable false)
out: 51 mph
